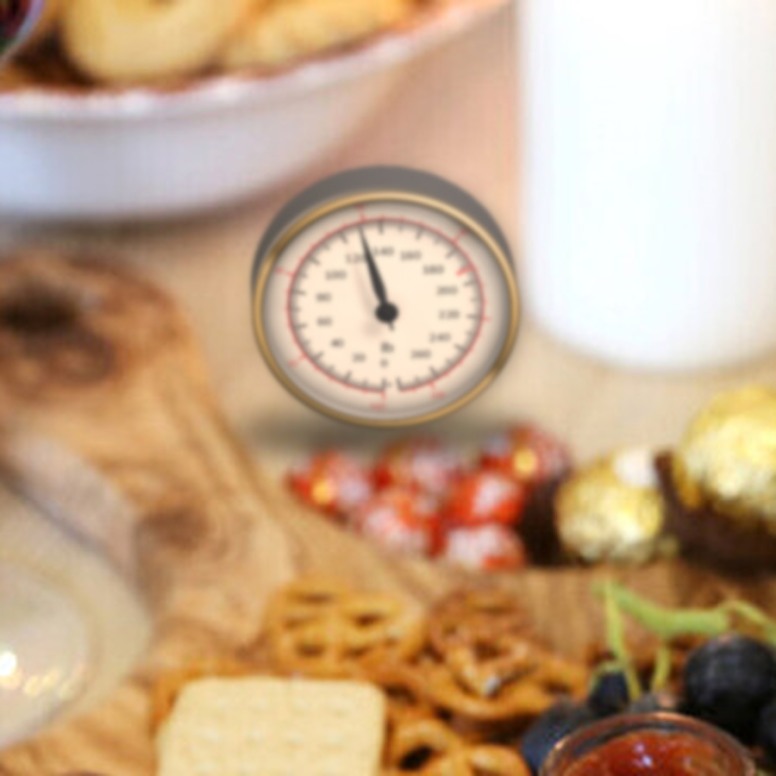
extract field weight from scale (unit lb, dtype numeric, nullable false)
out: 130 lb
